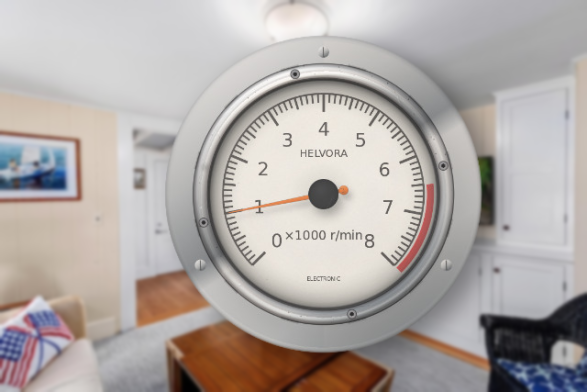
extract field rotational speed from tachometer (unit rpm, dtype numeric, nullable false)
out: 1000 rpm
